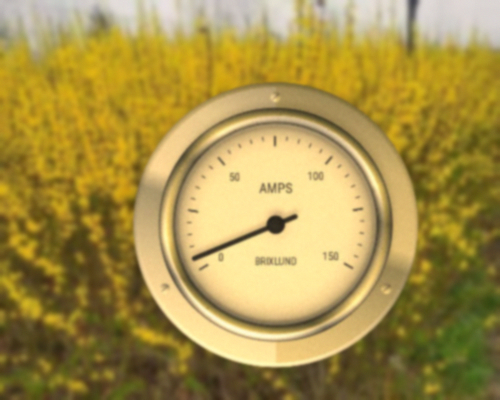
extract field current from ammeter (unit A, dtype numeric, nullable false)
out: 5 A
